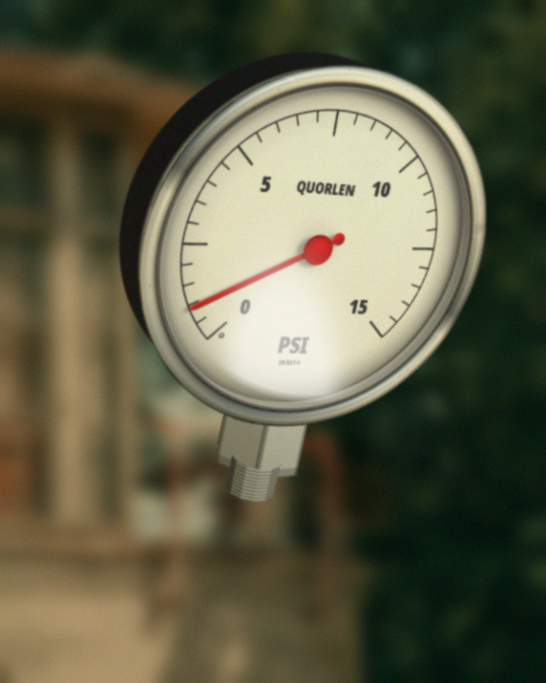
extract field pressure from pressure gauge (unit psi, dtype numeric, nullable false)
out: 1 psi
